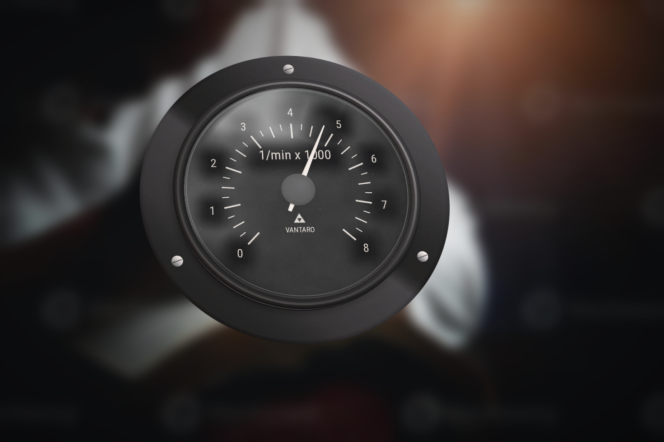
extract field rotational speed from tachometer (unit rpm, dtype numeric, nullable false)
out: 4750 rpm
